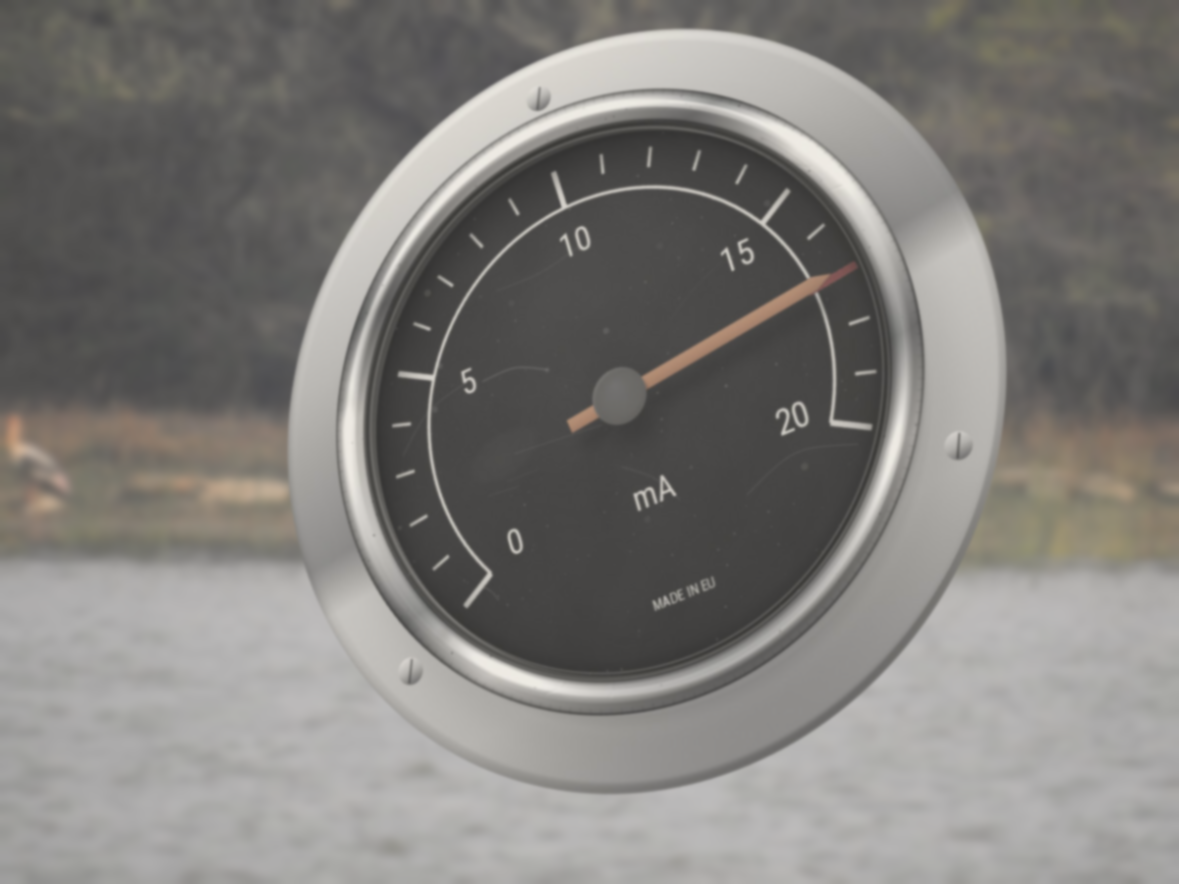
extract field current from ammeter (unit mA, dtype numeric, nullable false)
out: 17 mA
